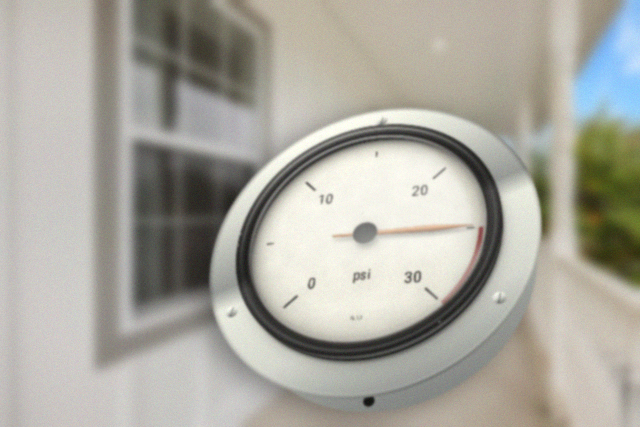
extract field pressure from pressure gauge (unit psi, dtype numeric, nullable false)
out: 25 psi
